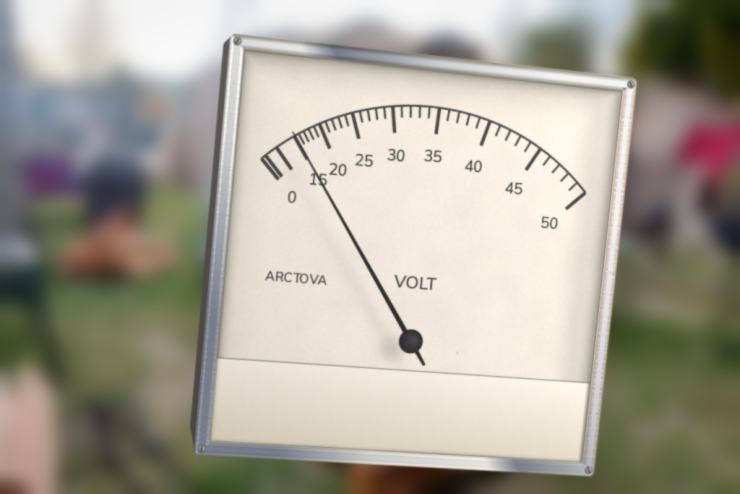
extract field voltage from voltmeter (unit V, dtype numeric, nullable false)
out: 15 V
